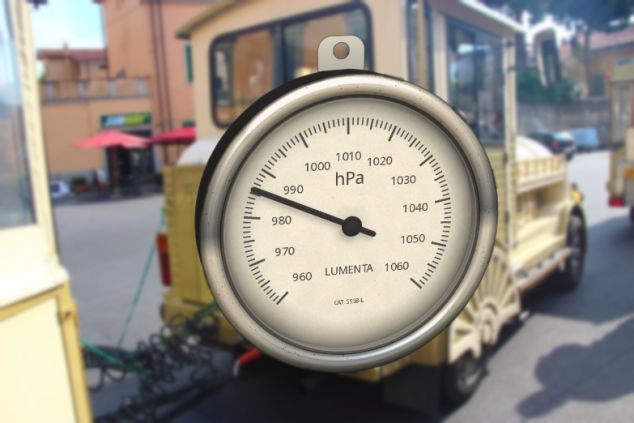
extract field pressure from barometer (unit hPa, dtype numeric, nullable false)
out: 986 hPa
